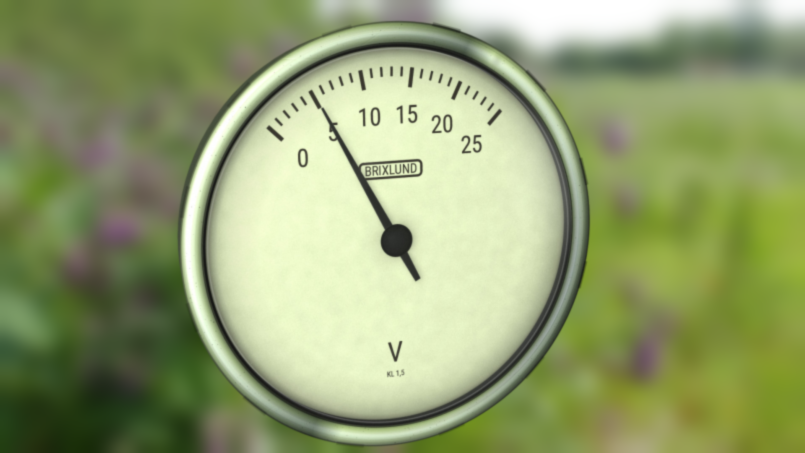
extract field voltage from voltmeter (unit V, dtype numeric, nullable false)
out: 5 V
